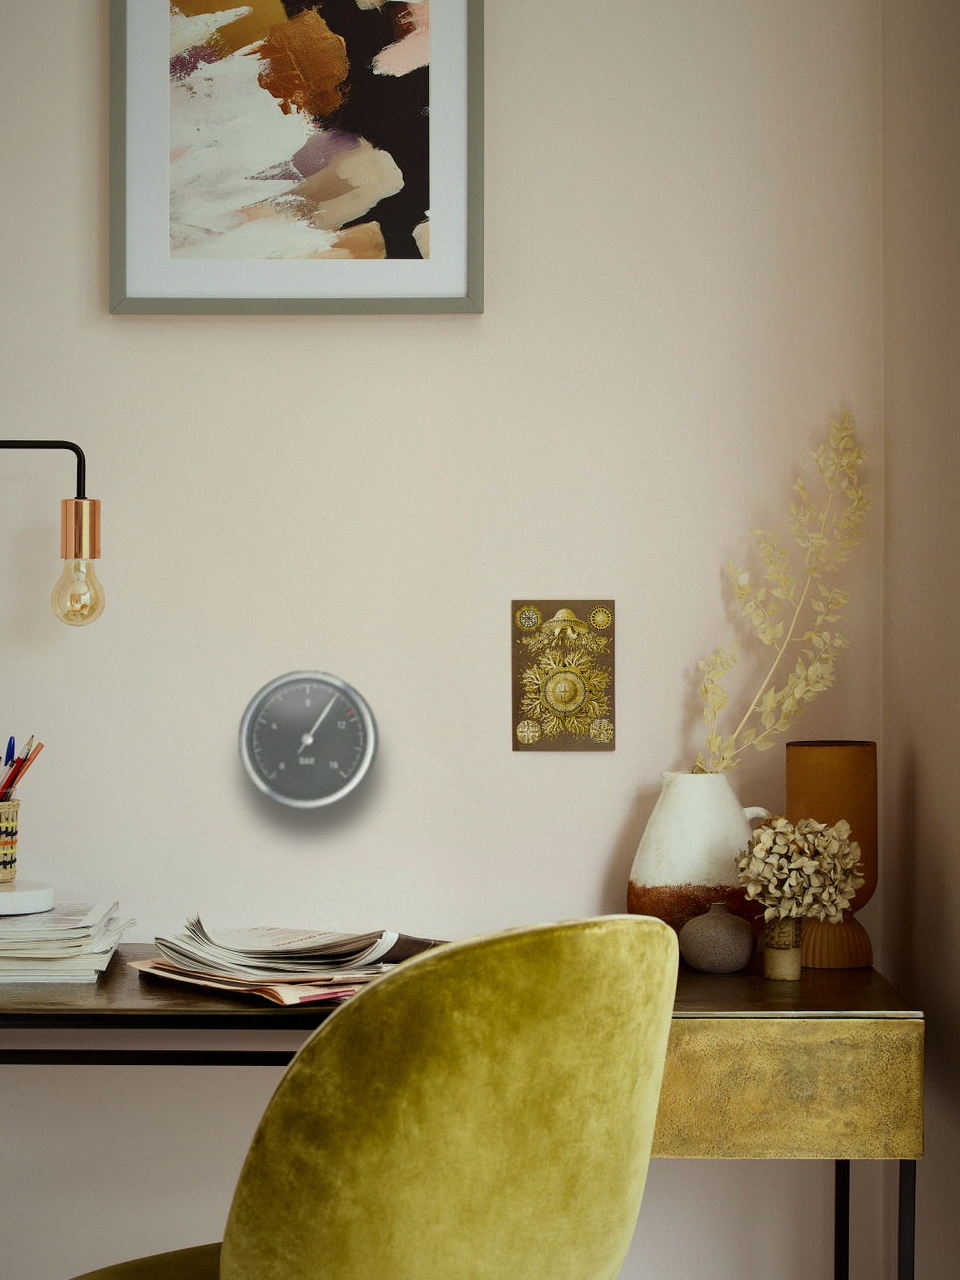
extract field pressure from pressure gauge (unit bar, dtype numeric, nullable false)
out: 10 bar
